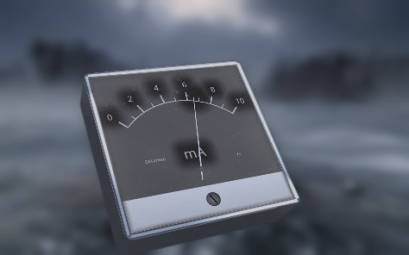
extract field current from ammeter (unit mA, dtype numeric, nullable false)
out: 6.5 mA
